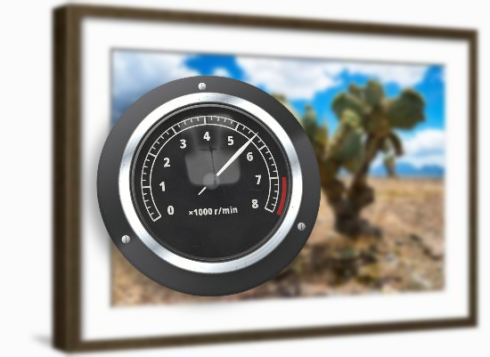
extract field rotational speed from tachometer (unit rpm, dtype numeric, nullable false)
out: 5600 rpm
